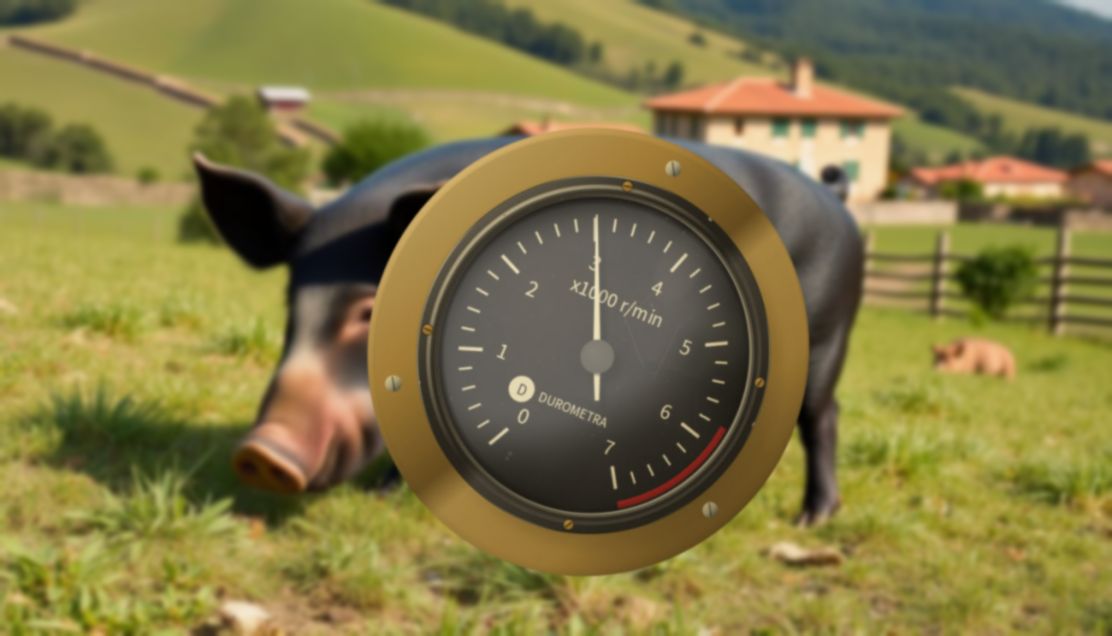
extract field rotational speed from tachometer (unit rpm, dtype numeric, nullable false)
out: 3000 rpm
